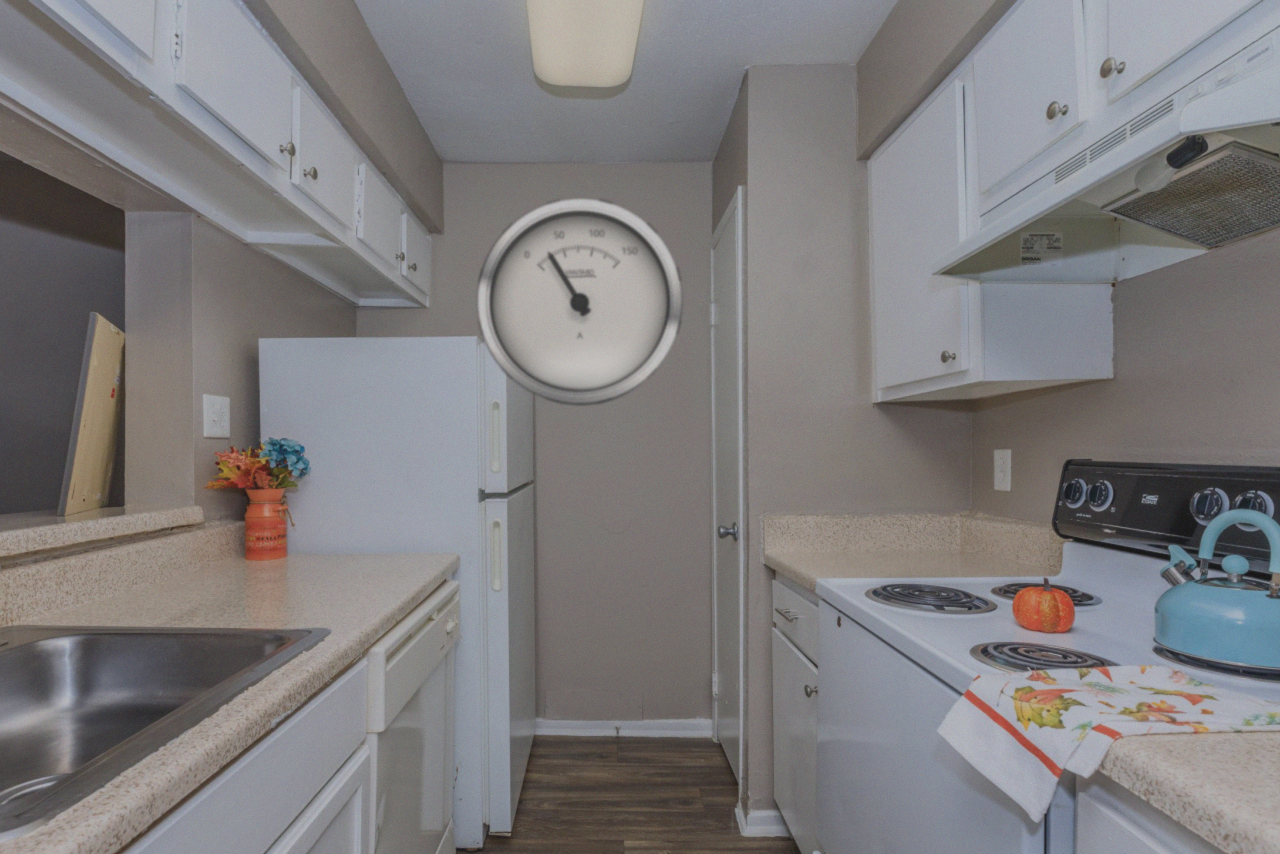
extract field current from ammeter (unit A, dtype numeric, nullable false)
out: 25 A
